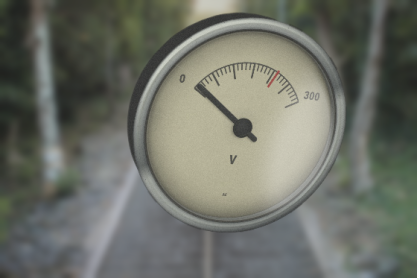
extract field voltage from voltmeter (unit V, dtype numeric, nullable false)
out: 10 V
